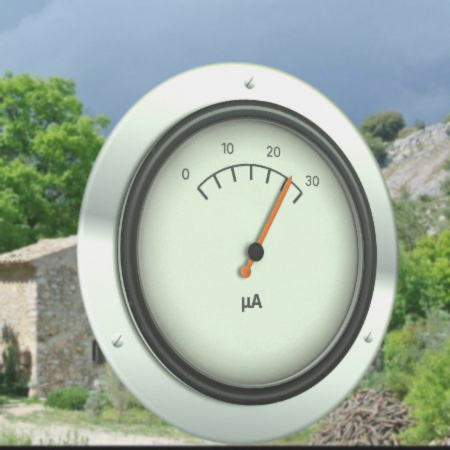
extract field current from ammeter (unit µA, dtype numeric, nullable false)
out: 25 µA
